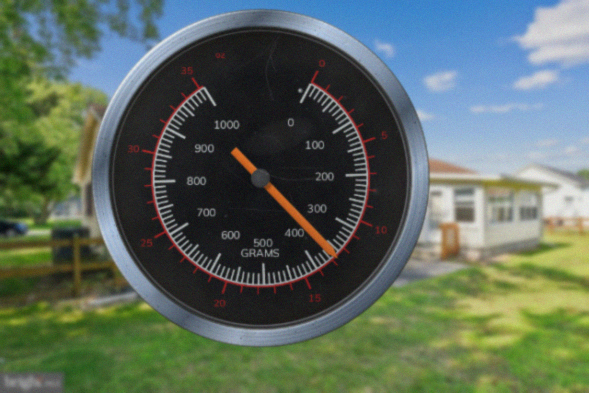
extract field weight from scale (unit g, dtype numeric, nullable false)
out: 360 g
